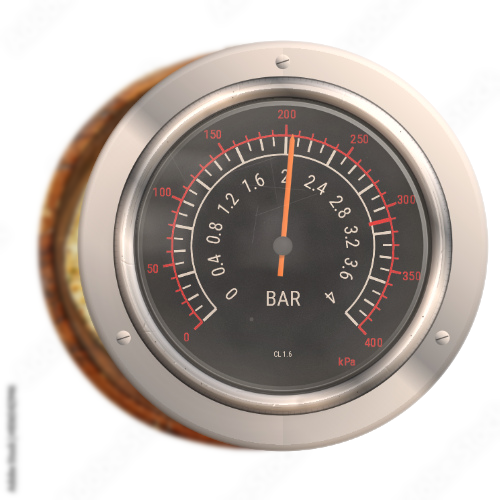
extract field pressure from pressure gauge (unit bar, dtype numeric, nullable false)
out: 2.05 bar
